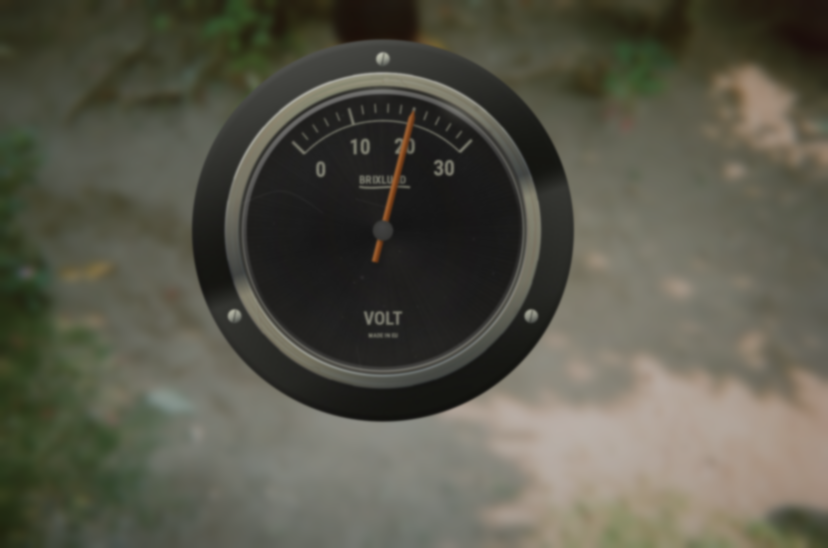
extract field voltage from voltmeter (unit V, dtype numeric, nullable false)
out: 20 V
